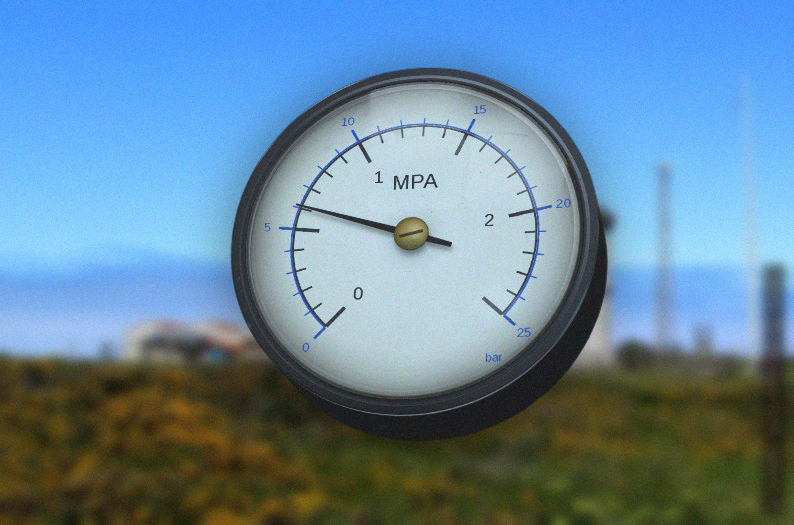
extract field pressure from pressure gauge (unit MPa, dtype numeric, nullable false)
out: 0.6 MPa
